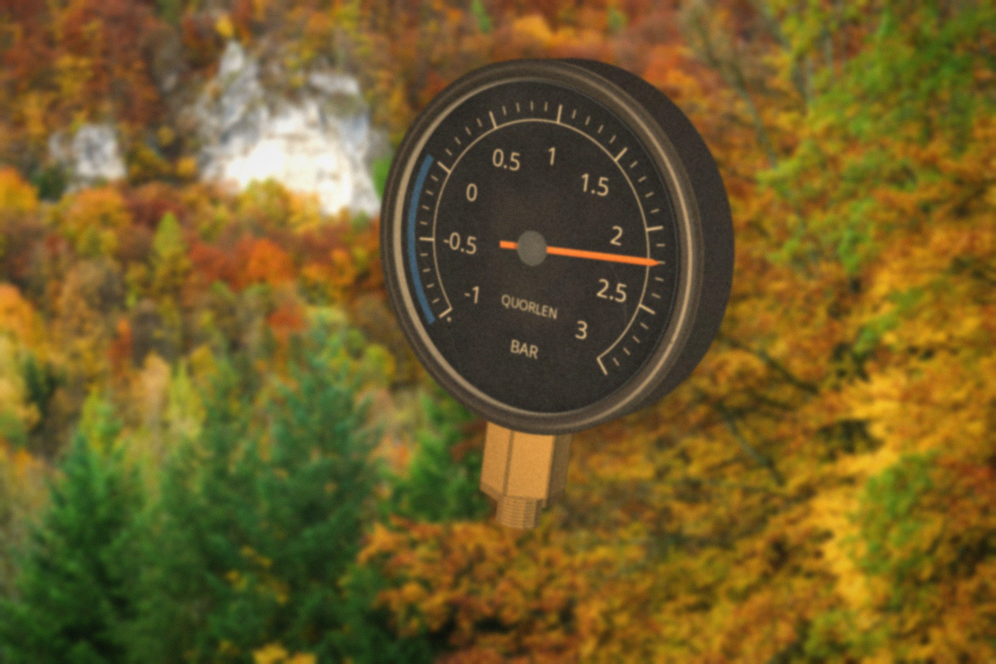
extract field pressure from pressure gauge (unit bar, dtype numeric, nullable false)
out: 2.2 bar
